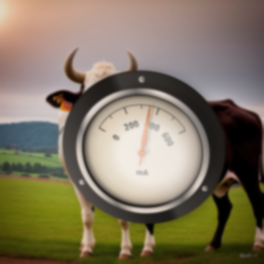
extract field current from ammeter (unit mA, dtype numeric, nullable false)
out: 350 mA
